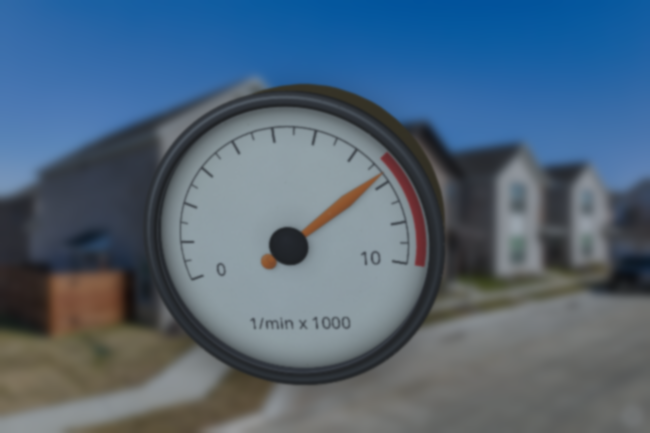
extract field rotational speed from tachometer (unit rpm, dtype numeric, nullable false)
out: 7750 rpm
